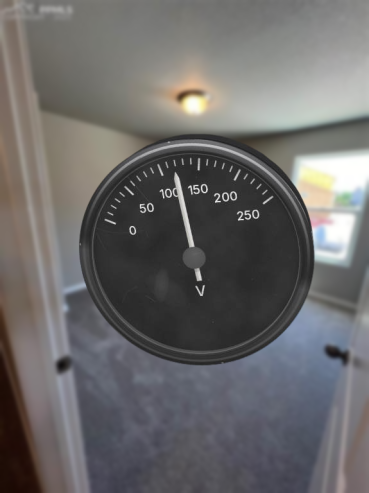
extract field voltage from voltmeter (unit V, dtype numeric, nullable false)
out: 120 V
